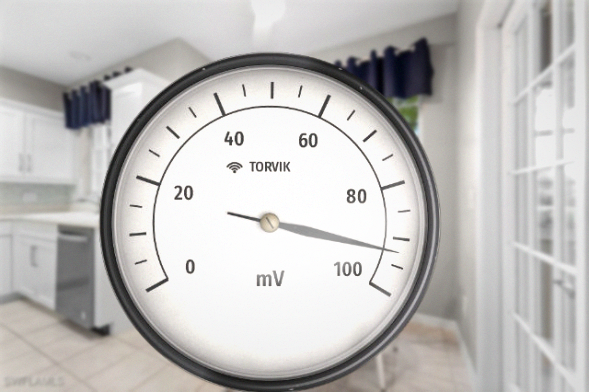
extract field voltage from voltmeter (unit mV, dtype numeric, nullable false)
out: 92.5 mV
